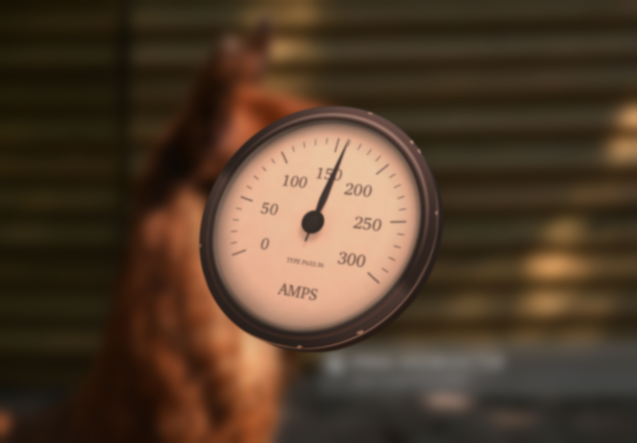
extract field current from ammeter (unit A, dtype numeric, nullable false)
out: 160 A
